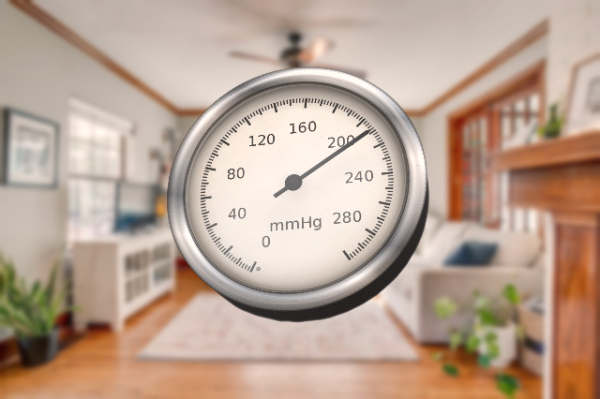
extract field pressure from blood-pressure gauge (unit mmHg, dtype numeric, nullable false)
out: 210 mmHg
